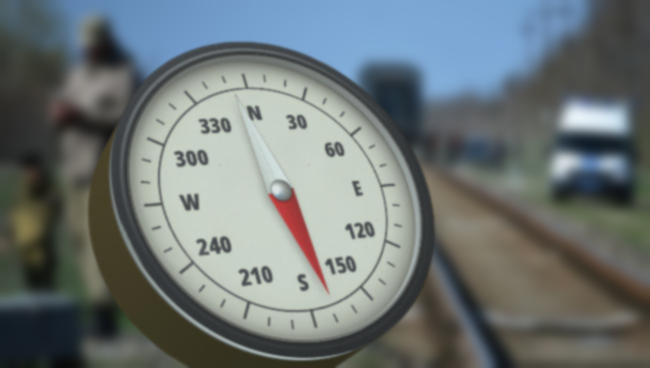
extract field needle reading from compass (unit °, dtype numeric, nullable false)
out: 170 °
